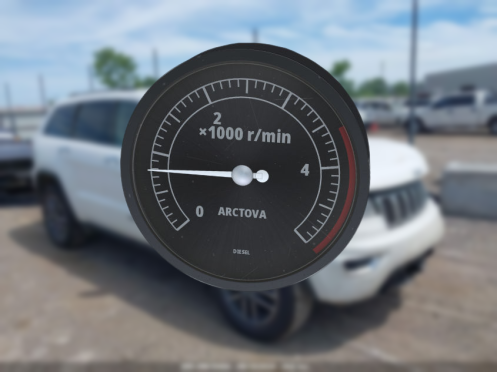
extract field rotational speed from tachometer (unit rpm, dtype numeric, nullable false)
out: 800 rpm
